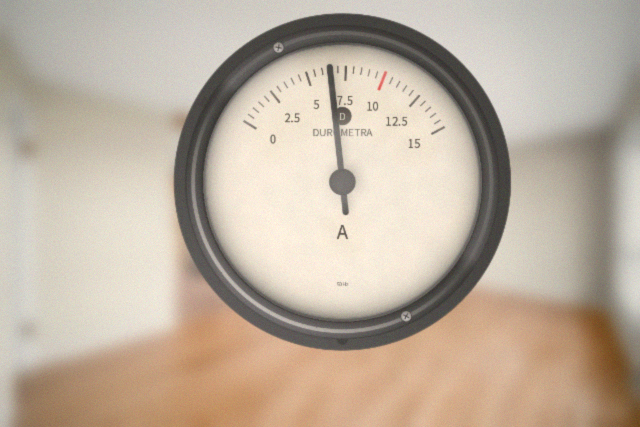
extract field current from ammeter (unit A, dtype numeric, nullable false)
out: 6.5 A
